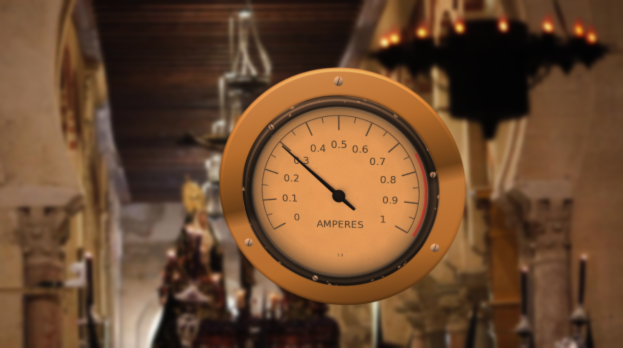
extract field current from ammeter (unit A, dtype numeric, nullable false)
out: 0.3 A
